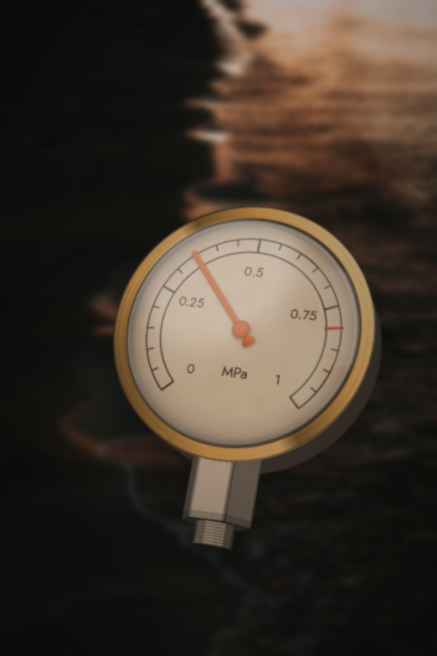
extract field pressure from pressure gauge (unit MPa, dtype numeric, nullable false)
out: 0.35 MPa
